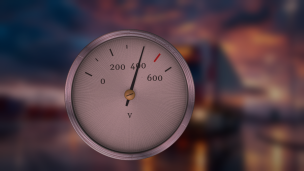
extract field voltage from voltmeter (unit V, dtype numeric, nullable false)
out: 400 V
